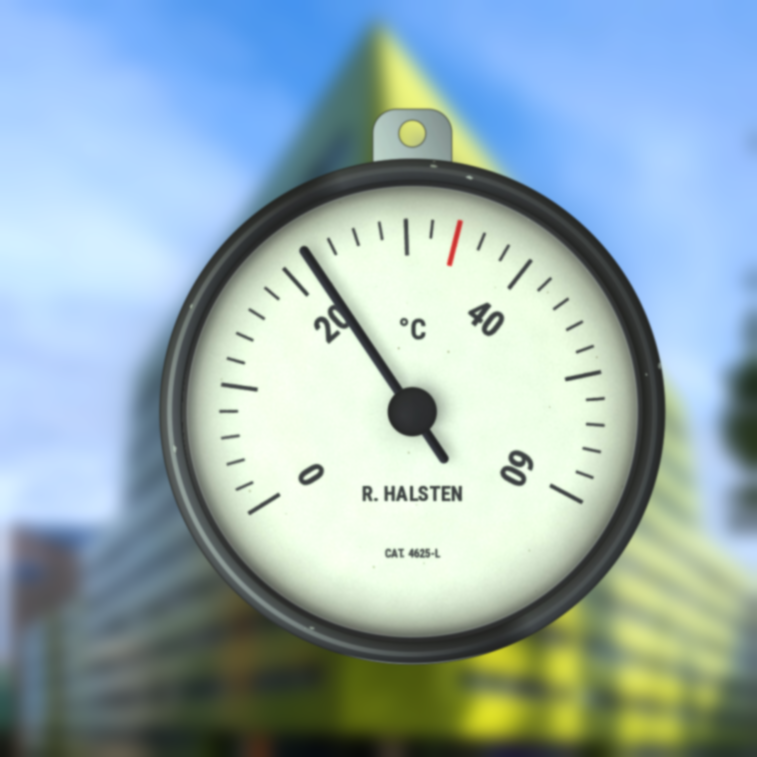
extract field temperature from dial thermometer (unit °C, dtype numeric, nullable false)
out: 22 °C
